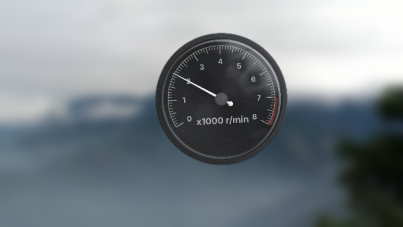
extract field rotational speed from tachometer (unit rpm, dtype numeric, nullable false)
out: 2000 rpm
